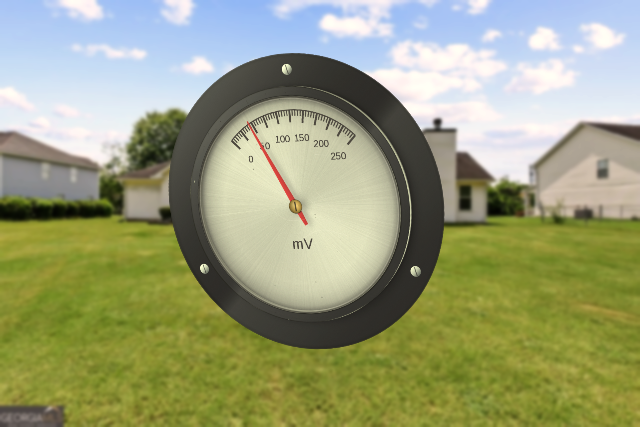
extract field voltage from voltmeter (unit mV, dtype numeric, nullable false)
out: 50 mV
